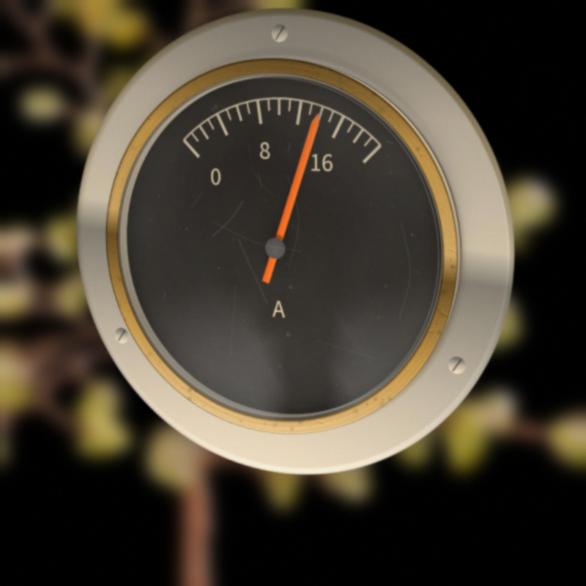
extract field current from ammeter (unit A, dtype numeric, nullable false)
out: 14 A
